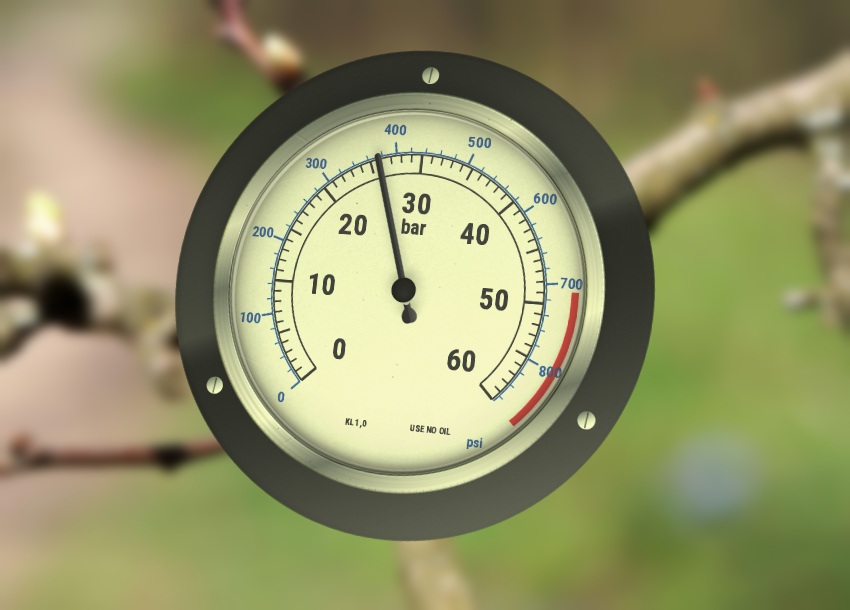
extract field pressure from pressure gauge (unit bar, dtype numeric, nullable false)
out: 26 bar
